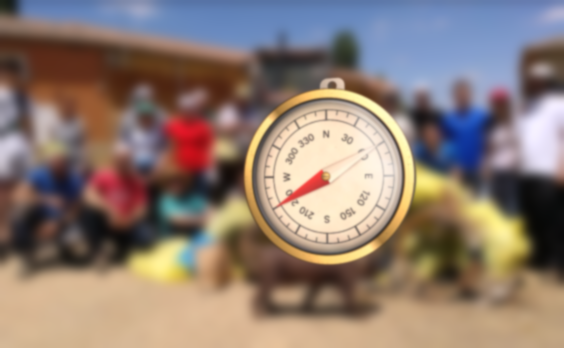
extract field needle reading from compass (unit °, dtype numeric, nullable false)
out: 240 °
